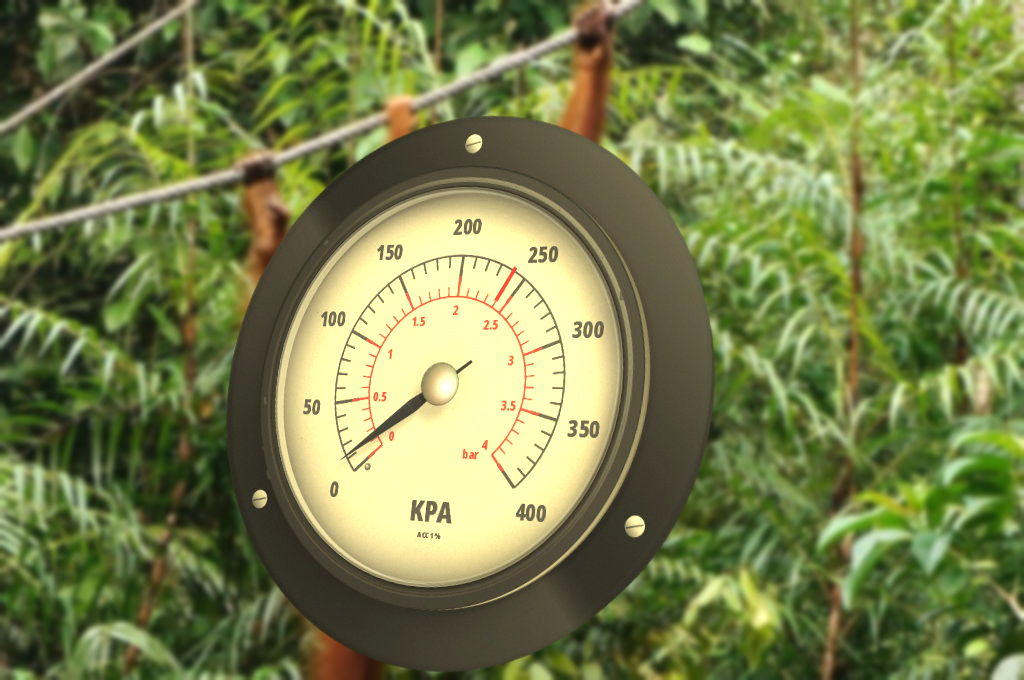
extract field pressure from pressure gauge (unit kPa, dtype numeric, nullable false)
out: 10 kPa
